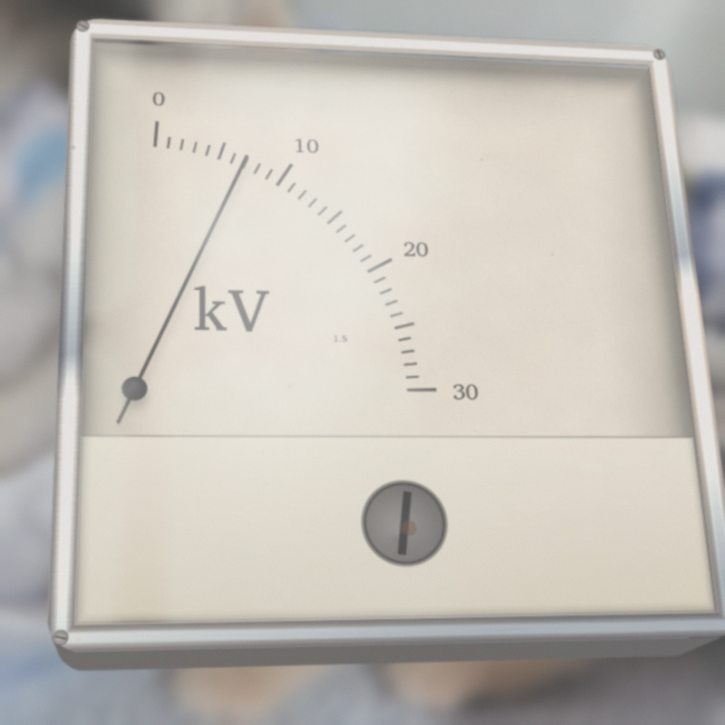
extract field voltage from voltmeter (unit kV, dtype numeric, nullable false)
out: 7 kV
